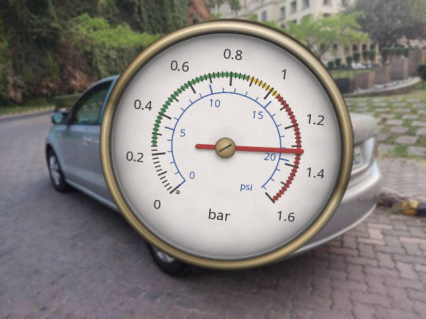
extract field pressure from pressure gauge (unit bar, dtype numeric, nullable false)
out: 1.32 bar
